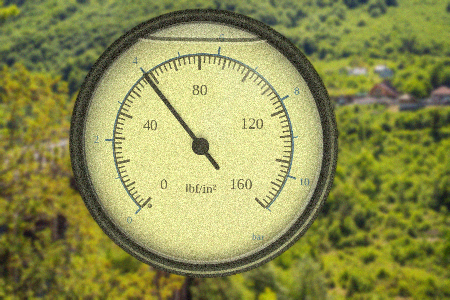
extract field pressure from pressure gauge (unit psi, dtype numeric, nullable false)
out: 58 psi
